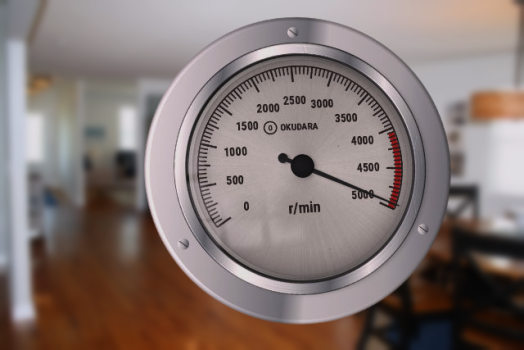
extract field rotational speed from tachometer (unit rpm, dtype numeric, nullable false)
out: 4950 rpm
